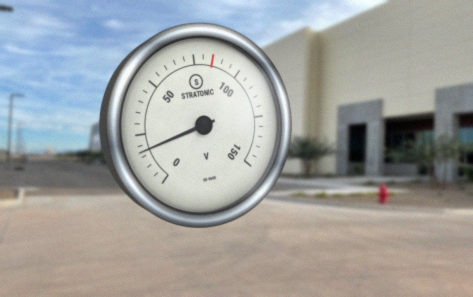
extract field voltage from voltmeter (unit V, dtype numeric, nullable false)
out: 17.5 V
